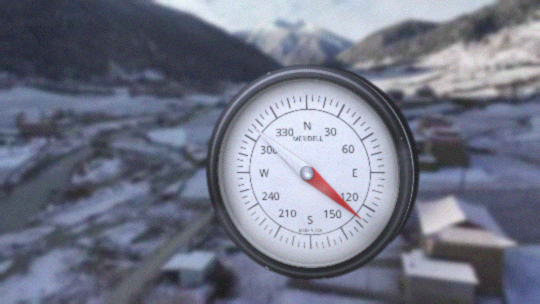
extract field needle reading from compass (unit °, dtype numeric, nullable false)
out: 130 °
